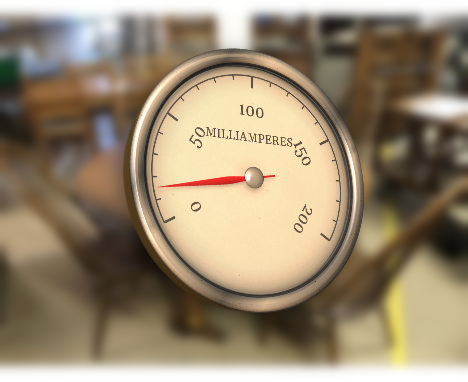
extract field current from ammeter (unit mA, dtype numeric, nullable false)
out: 15 mA
